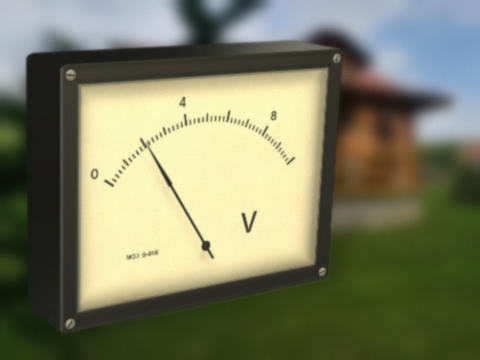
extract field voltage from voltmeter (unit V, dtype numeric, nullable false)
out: 2 V
